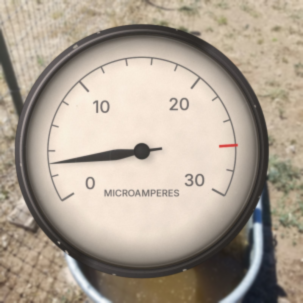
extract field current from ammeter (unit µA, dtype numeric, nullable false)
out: 3 µA
